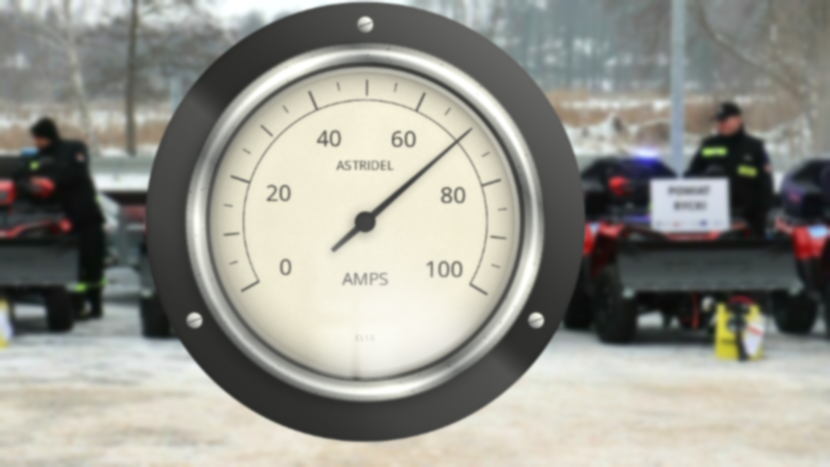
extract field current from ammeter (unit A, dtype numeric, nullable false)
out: 70 A
